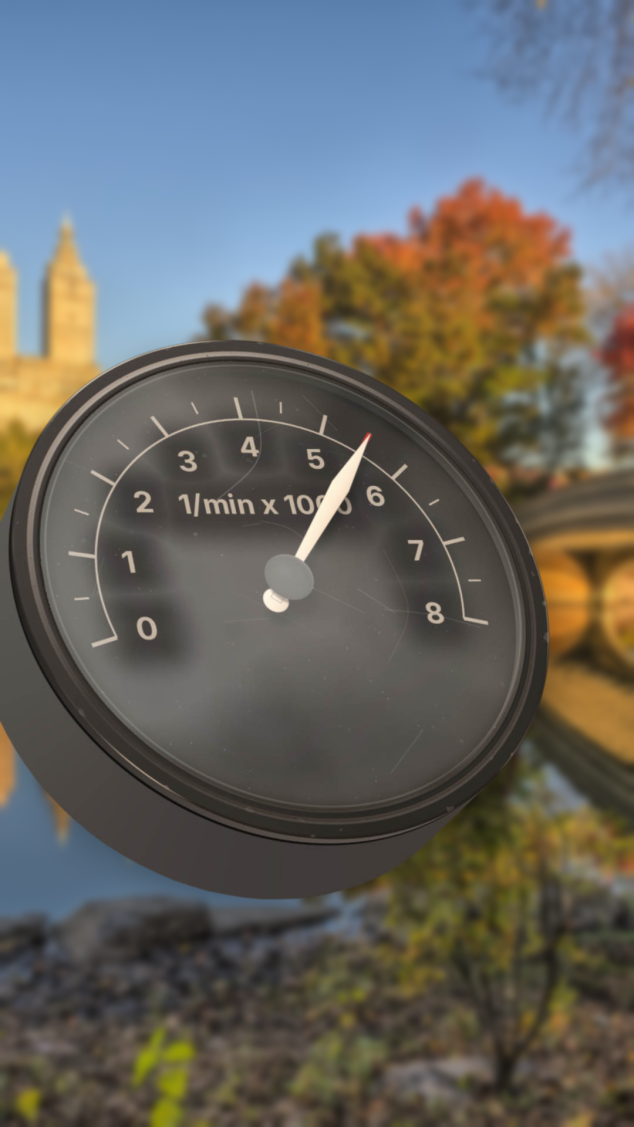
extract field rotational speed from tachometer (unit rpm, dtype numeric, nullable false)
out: 5500 rpm
